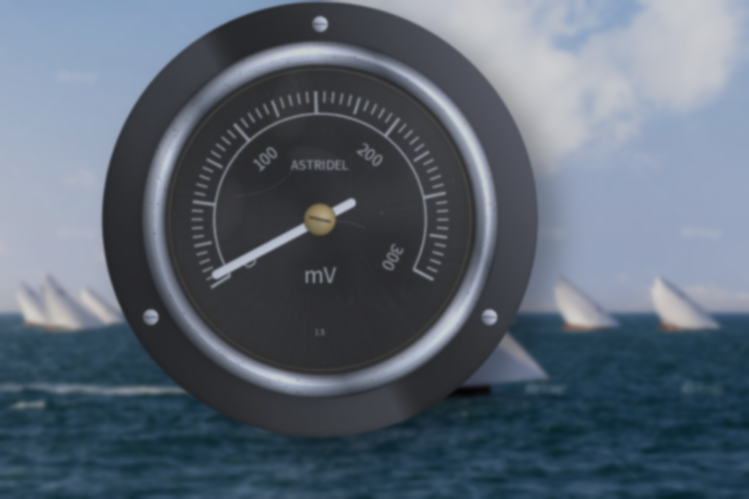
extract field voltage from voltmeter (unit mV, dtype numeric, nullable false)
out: 5 mV
